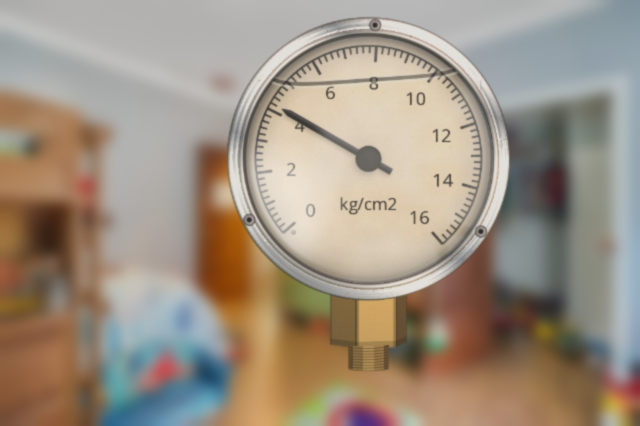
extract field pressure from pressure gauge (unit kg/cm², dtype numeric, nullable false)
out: 4.2 kg/cm²
